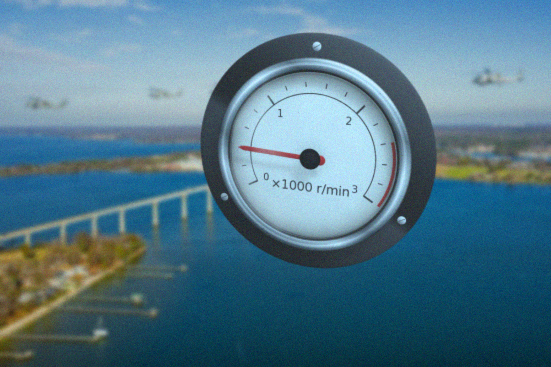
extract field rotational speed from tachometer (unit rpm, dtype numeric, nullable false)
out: 400 rpm
